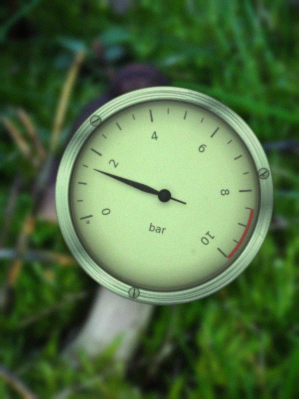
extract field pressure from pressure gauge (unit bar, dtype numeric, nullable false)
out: 1.5 bar
